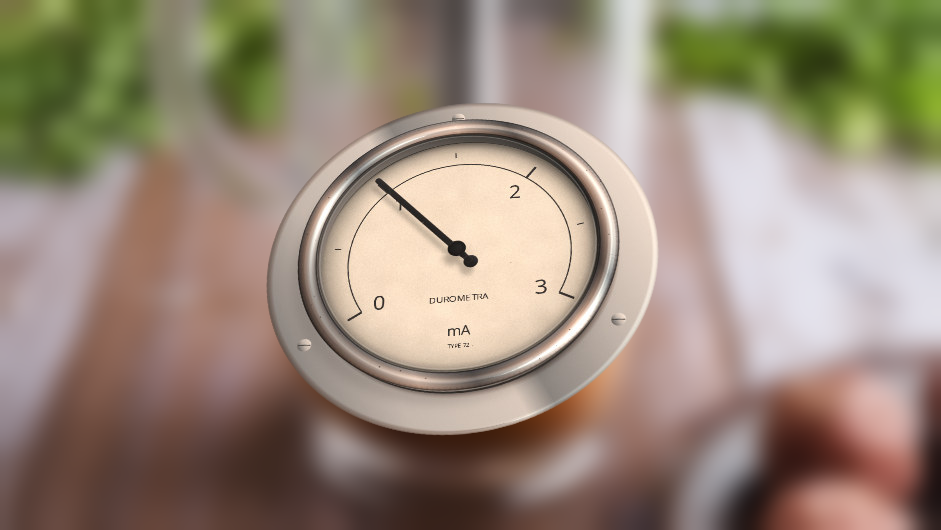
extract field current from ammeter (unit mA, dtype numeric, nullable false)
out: 1 mA
